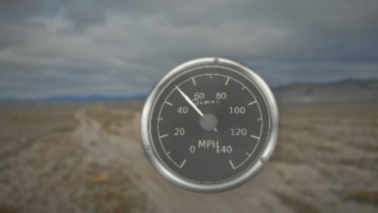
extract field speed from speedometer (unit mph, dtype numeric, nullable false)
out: 50 mph
